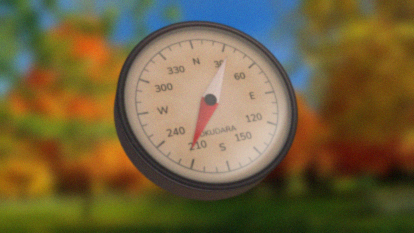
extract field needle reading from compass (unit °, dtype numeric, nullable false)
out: 215 °
